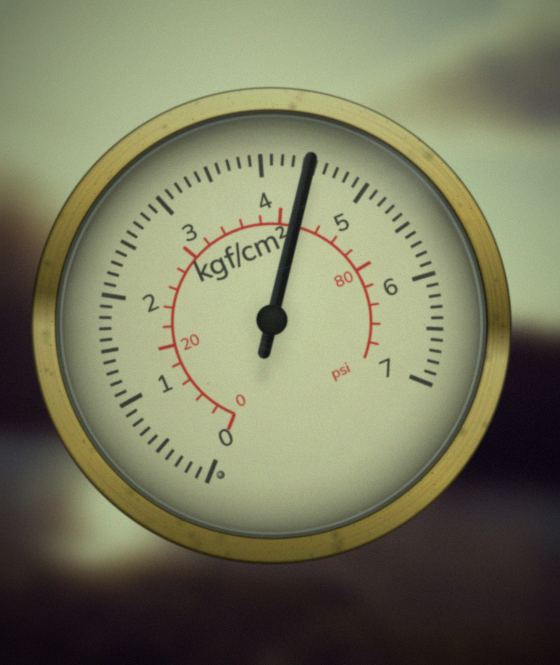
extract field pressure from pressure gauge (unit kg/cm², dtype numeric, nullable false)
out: 4.45 kg/cm²
